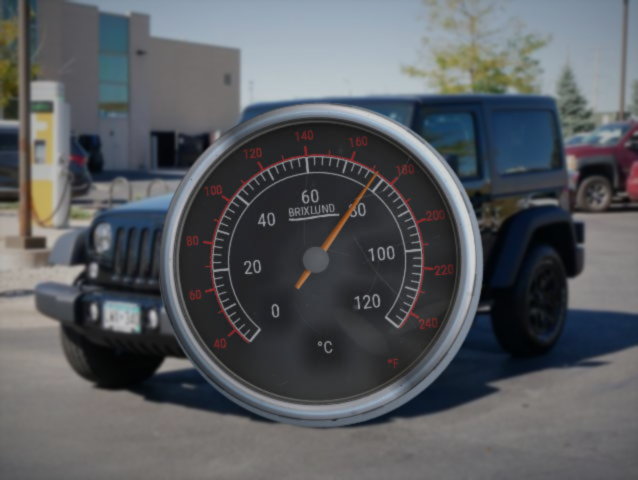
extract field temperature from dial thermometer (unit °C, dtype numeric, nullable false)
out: 78 °C
